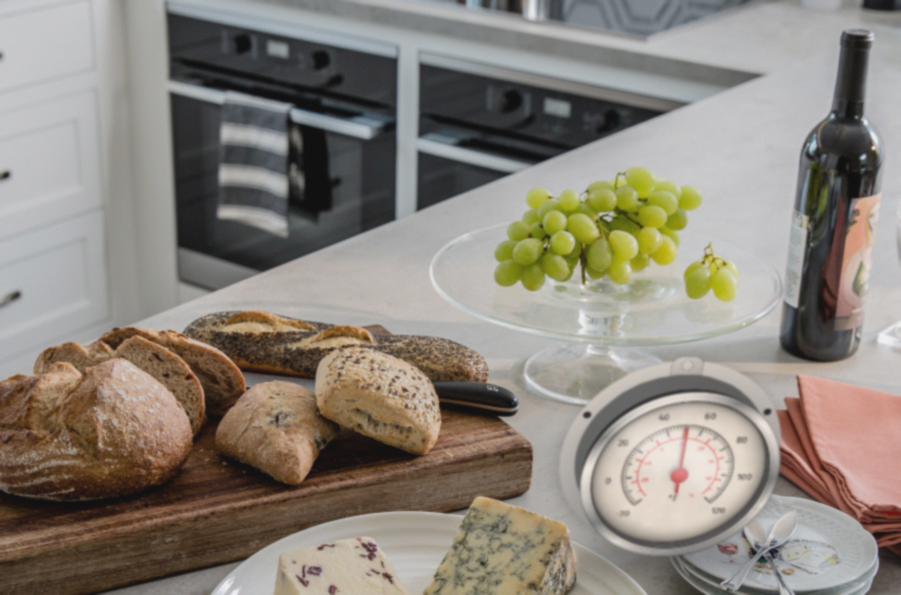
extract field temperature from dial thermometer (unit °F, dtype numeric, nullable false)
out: 50 °F
